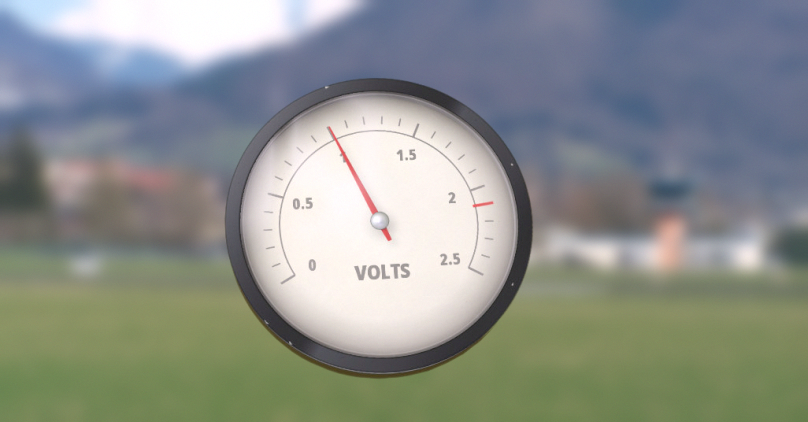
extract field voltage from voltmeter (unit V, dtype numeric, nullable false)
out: 1 V
